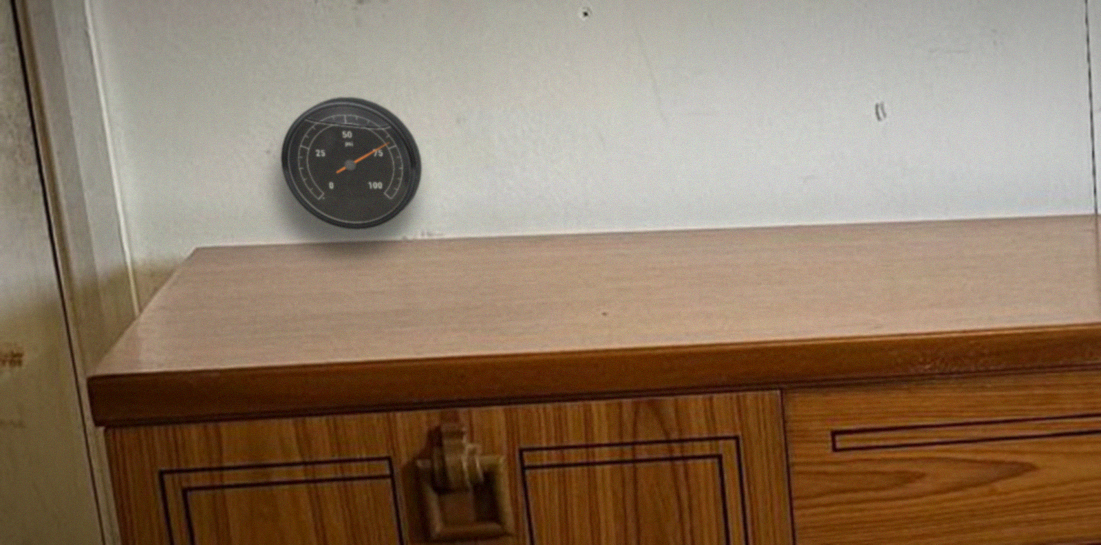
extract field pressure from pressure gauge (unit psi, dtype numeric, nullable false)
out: 72.5 psi
